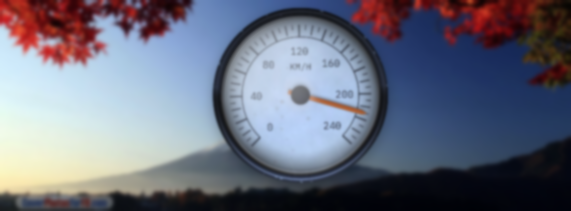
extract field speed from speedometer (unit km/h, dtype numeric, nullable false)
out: 215 km/h
